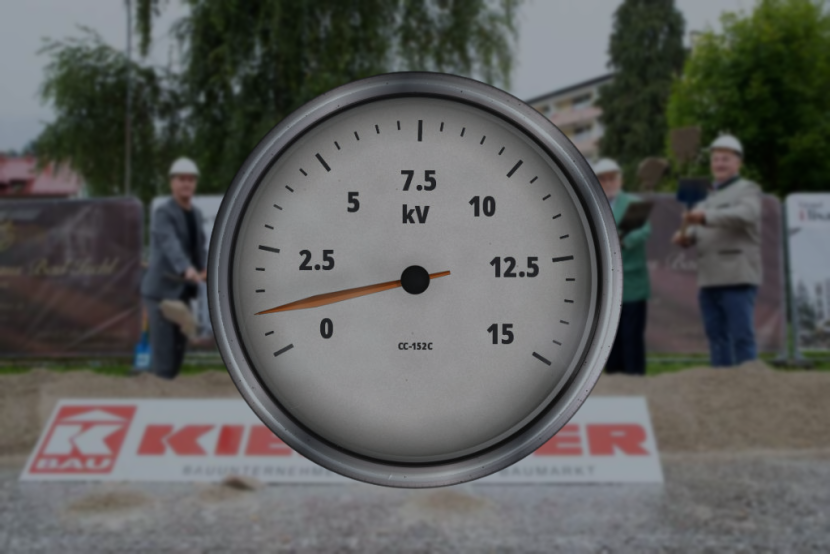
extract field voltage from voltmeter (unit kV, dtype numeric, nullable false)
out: 1 kV
